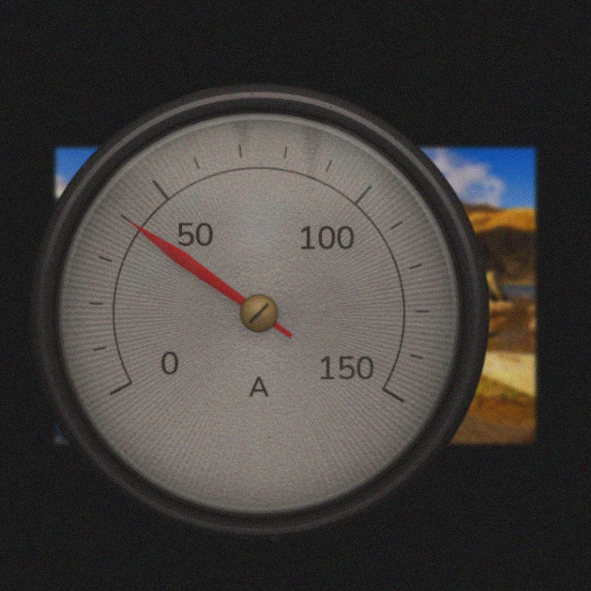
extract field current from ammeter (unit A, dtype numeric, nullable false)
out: 40 A
